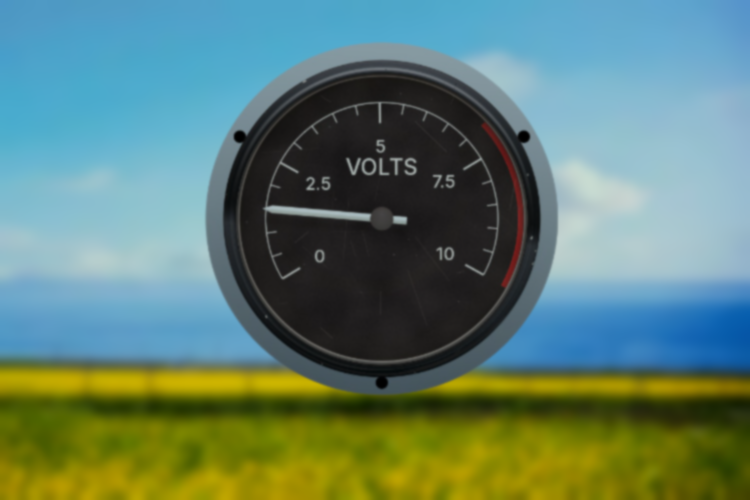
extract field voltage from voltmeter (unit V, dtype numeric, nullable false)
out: 1.5 V
